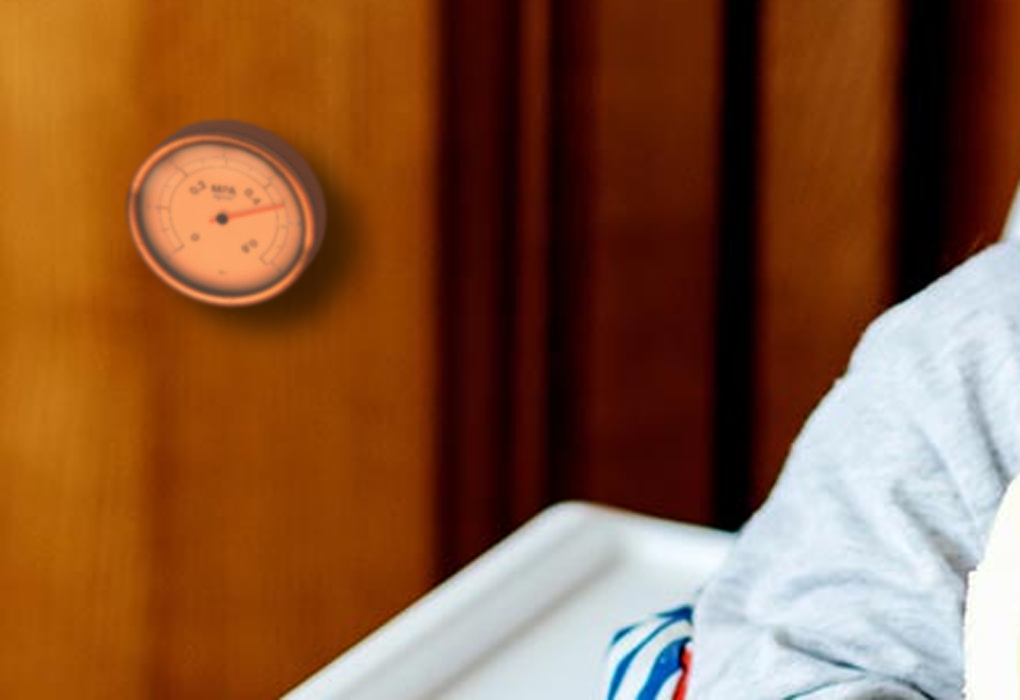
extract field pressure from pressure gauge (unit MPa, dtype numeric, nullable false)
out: 0.45 MPa
